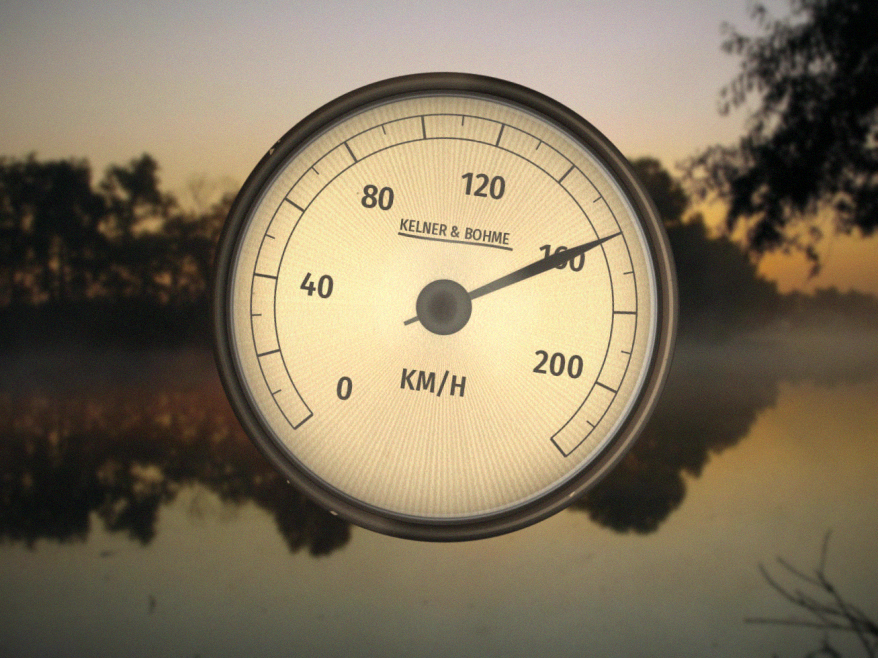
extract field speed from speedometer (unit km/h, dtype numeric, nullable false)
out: 160 km/h
